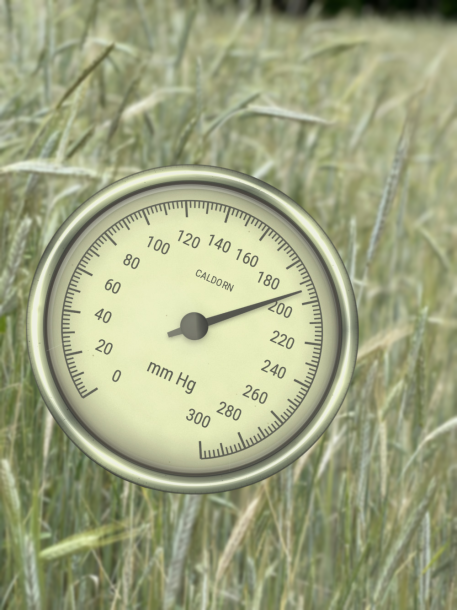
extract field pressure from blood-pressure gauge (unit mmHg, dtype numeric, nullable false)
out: 194 mmHg
